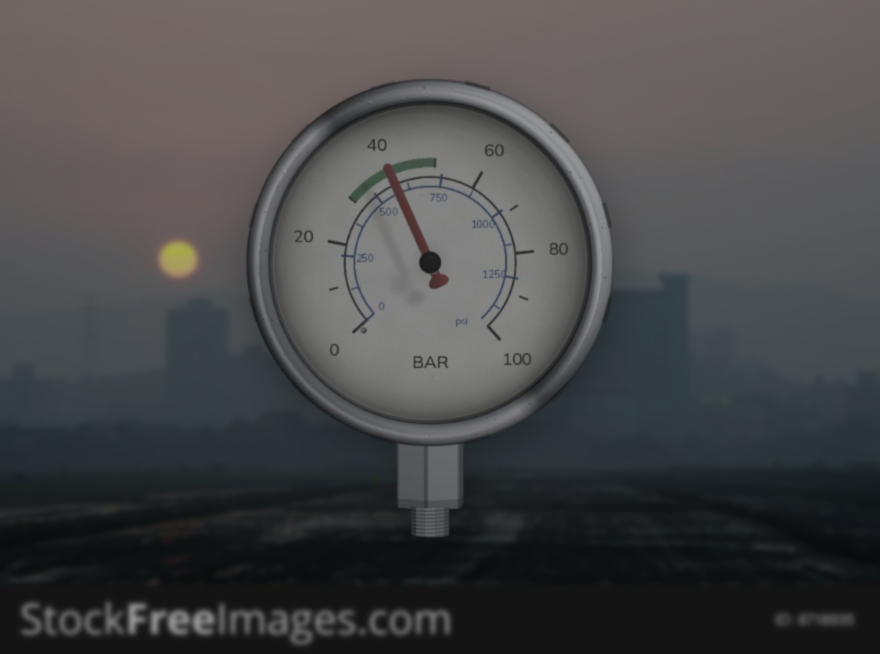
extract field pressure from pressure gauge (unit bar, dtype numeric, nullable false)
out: 40 bar
